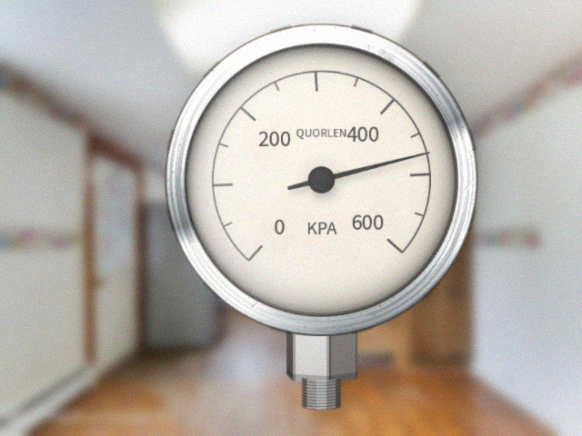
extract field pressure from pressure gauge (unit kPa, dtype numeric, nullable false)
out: 475 kPa
